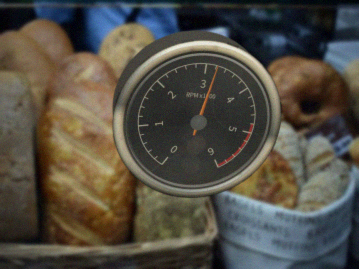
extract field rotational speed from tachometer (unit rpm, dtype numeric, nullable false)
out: 3200 rpm
